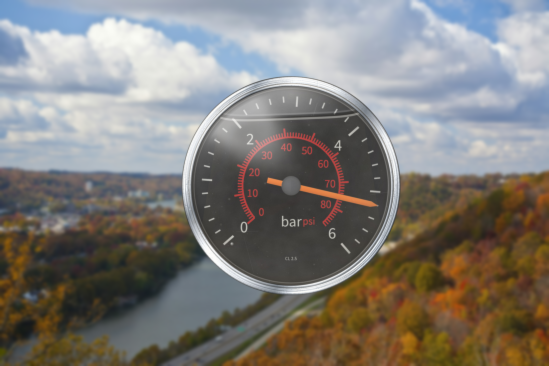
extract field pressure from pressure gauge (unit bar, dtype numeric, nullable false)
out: 5.2 bar
